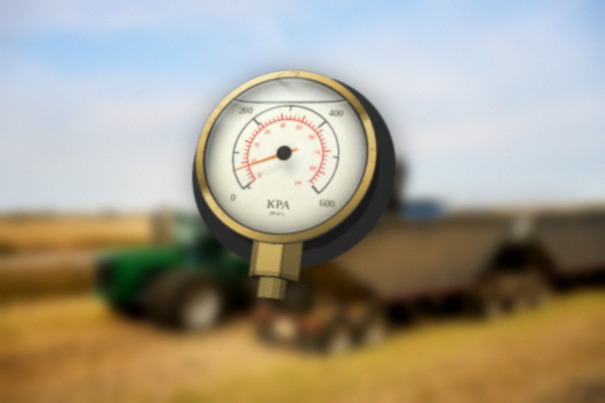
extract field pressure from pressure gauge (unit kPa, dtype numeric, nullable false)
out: 50 kPa
